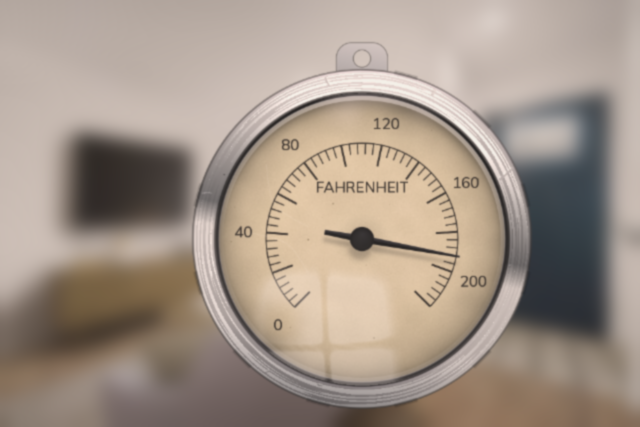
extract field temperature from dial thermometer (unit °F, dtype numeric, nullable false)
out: 192 °F
